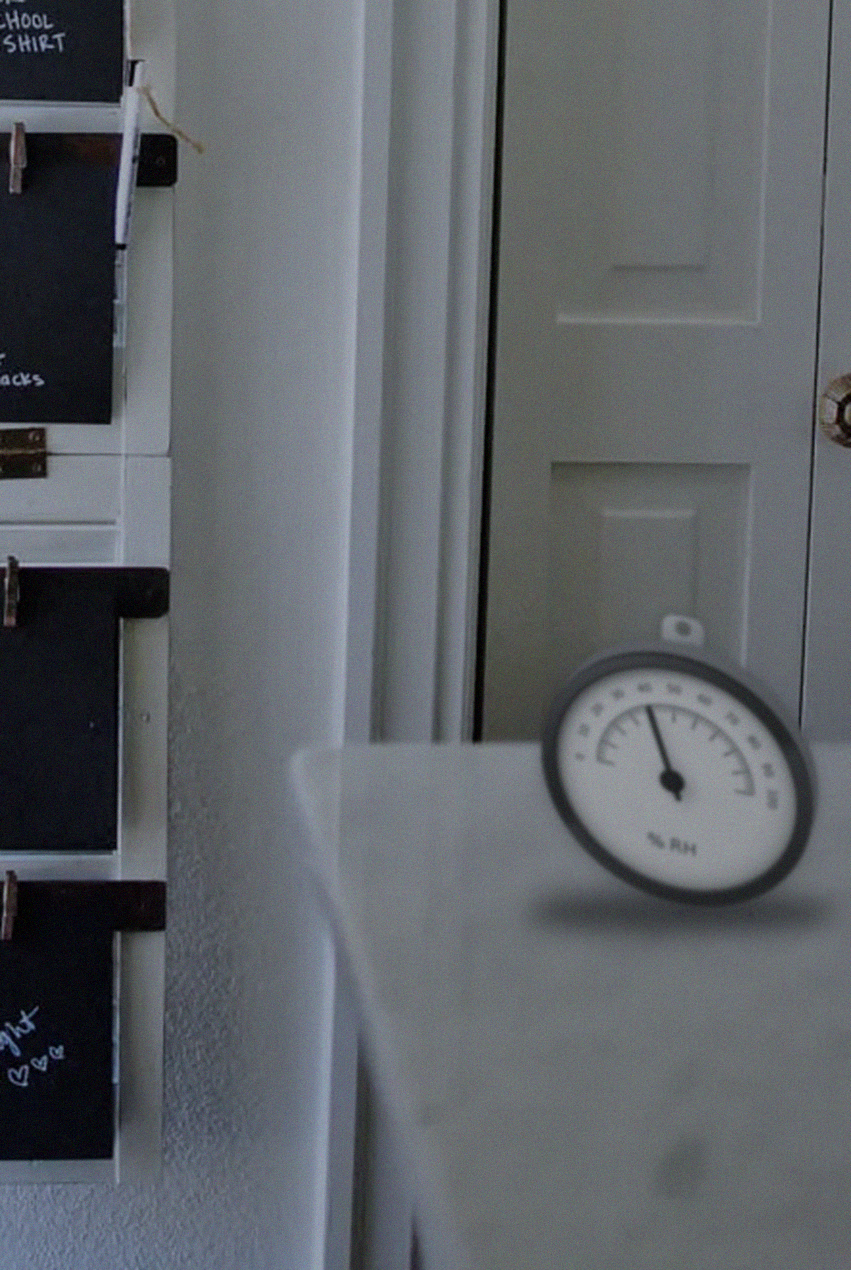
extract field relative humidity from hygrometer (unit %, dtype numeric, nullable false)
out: 40 %
